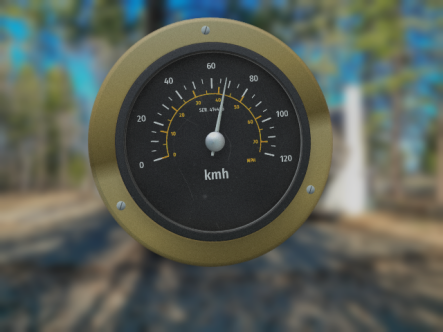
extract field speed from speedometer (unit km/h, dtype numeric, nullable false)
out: 67.5 km/h
